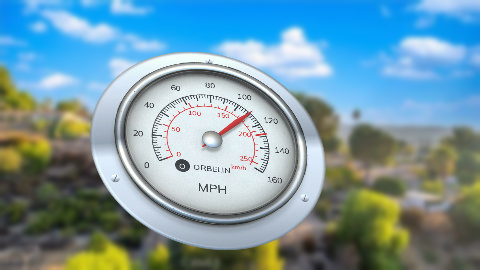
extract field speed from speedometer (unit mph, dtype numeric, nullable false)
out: 110 mph
